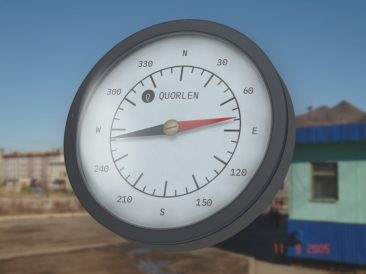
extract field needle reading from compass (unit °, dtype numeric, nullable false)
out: 80 °
